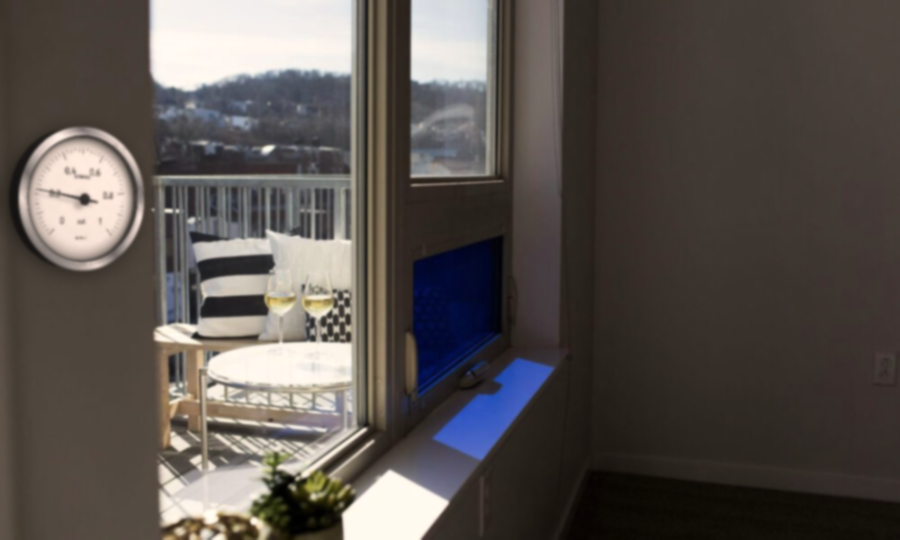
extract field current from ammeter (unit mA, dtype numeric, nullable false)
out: 0.2 mA
